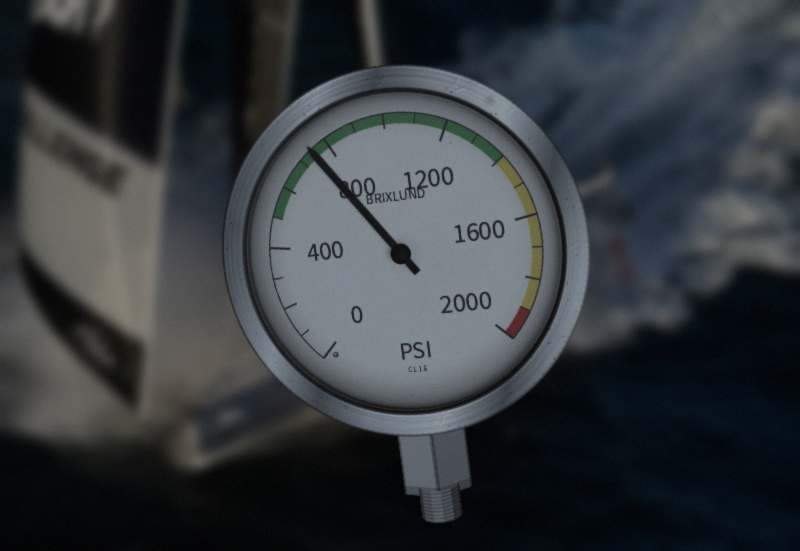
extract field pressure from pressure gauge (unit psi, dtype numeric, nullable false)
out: 750 psi
